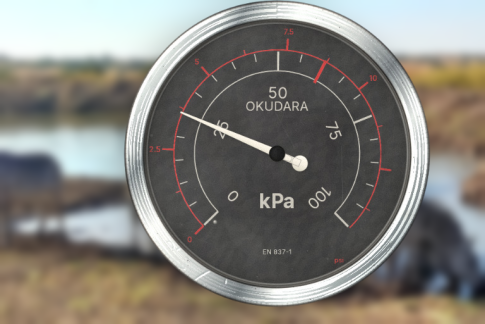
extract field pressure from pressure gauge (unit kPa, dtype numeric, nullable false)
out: 25 kPa
